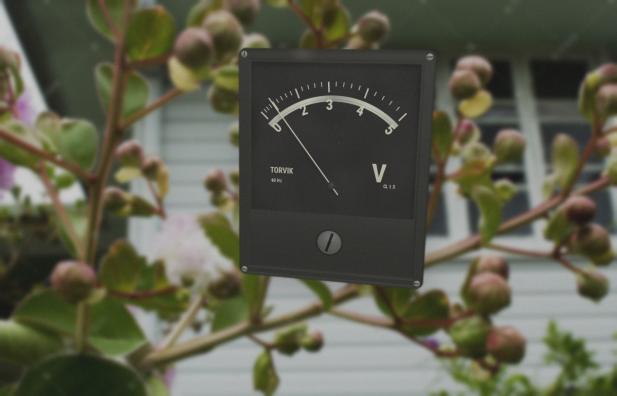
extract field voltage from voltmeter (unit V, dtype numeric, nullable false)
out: 1 V
